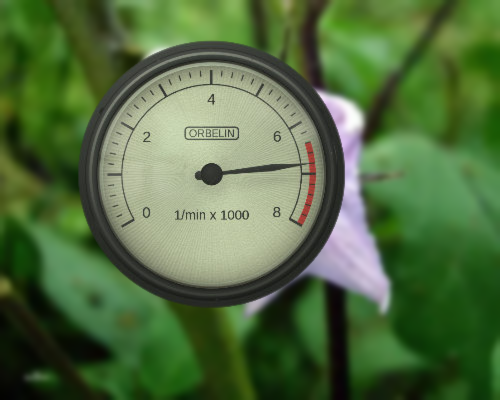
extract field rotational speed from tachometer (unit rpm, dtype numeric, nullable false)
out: 6800 rpm
